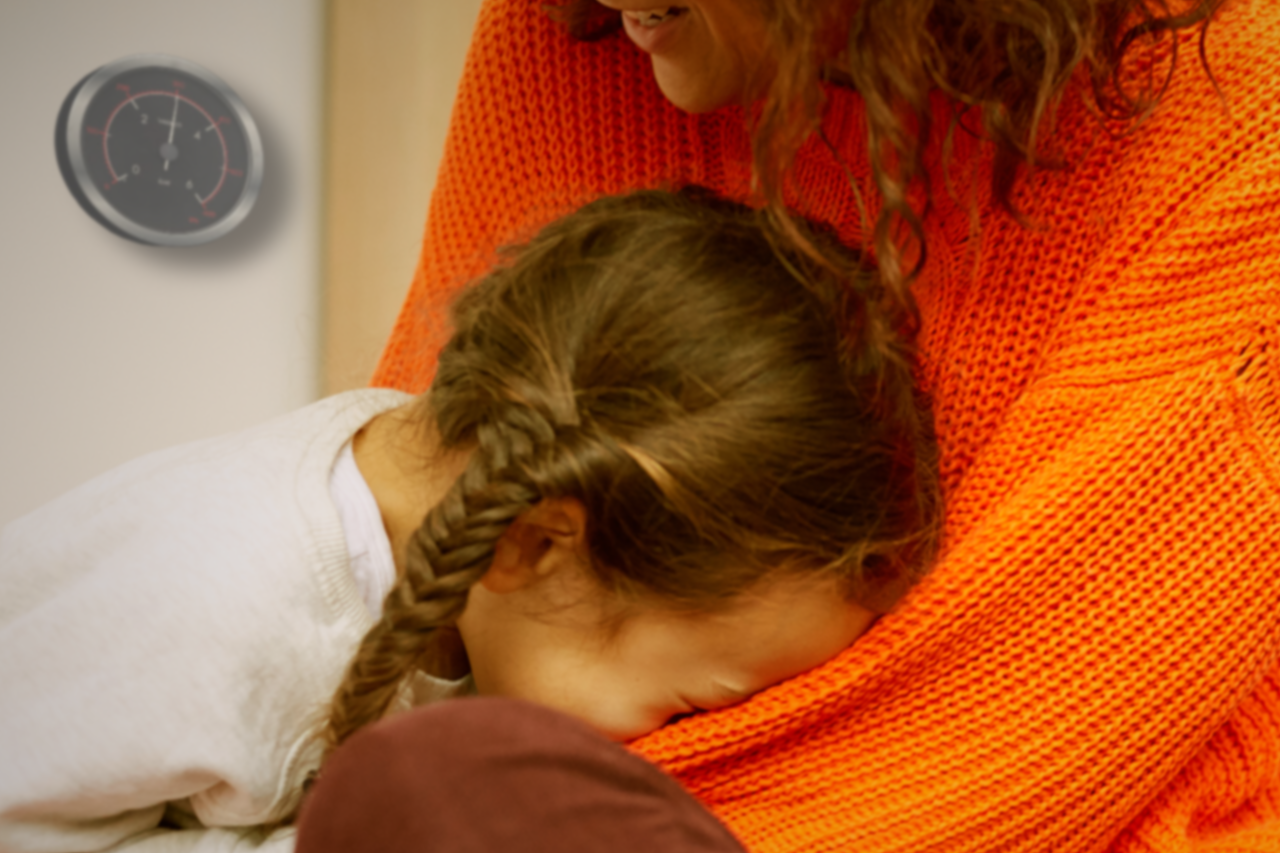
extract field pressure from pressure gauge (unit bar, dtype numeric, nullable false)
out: 3 bar
